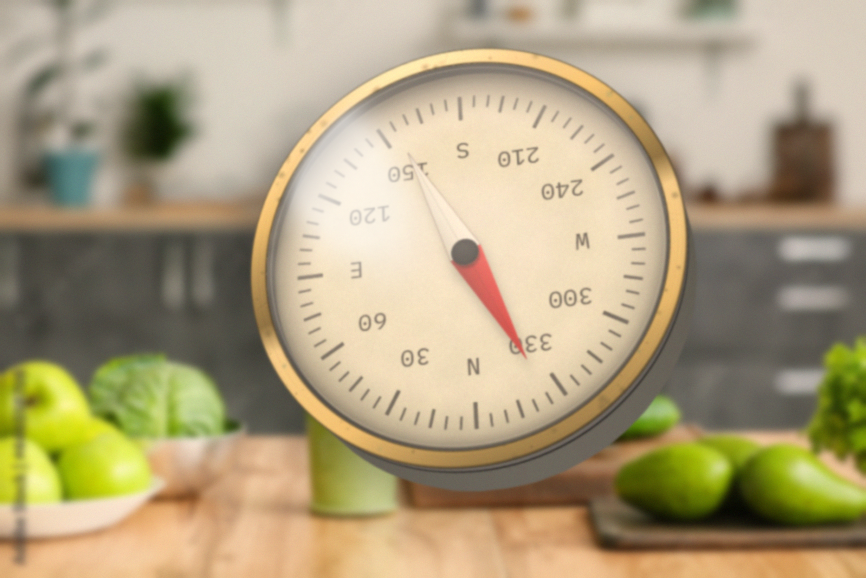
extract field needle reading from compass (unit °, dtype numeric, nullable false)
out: 335 °
